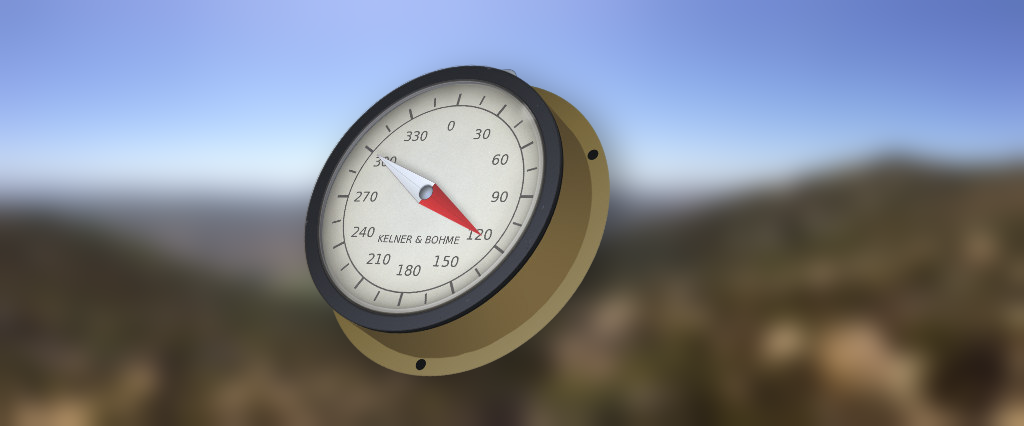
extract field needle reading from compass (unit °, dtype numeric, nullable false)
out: 120 °
